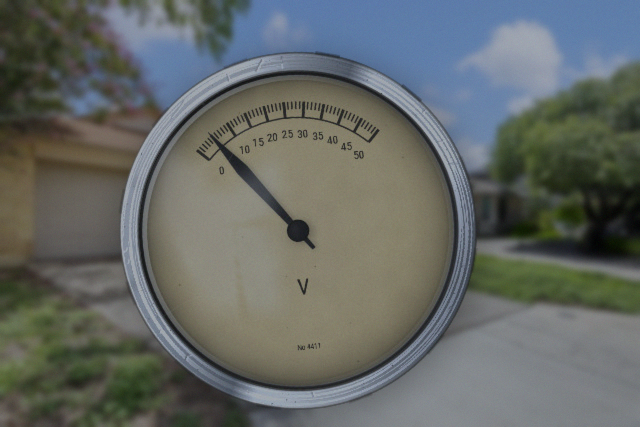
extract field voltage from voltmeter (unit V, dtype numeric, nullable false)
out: 5 V
